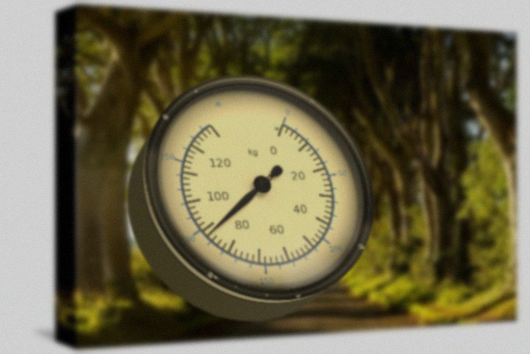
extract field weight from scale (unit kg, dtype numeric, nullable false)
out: 88 kg
